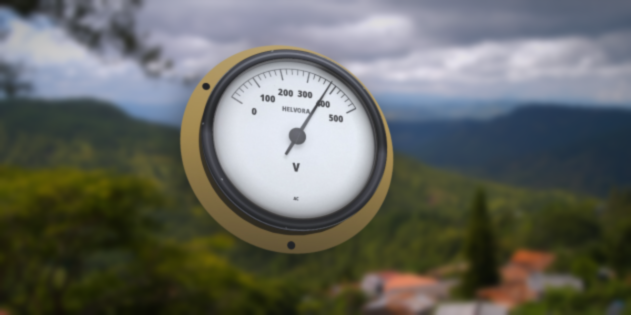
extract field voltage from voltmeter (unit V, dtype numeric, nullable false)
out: 380 V
